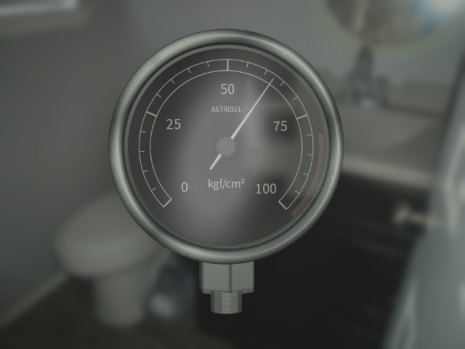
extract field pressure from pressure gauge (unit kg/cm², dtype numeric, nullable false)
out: 62.5 kg/cm²
